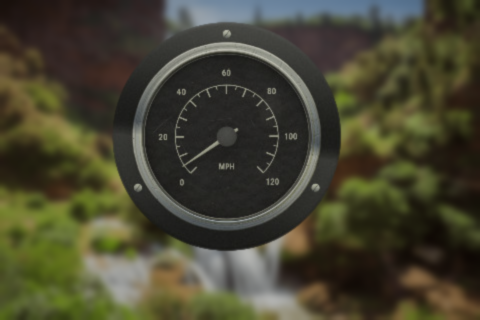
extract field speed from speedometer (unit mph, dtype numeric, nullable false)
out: 5 mph
